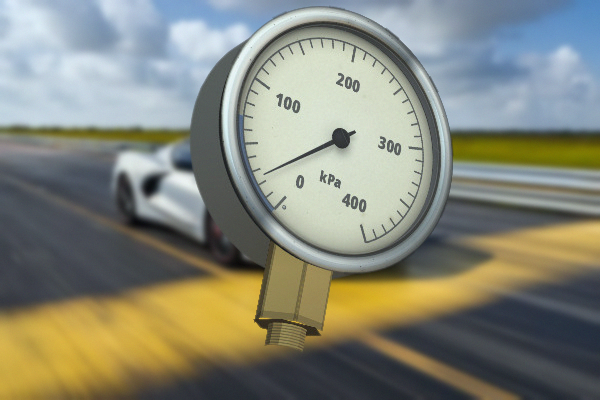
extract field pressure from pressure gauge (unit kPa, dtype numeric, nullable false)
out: 25 kPa
